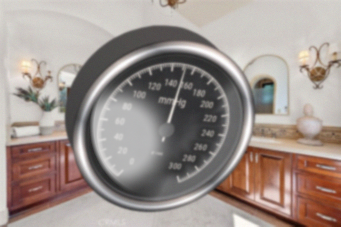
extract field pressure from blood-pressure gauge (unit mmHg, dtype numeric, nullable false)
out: 150 mmHg
